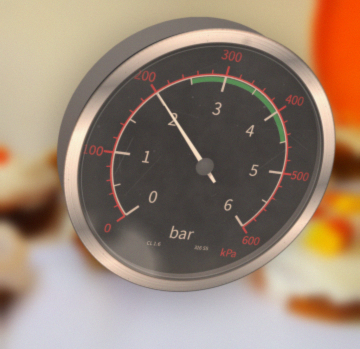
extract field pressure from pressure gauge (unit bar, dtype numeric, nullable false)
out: 2 bar
